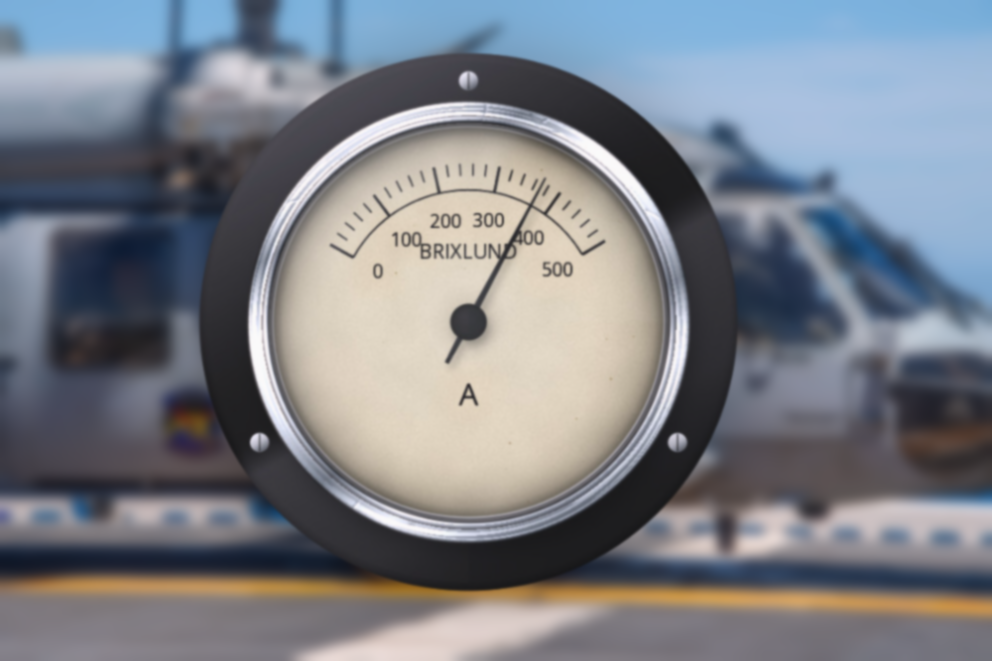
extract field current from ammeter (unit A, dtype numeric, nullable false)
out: 370 A
